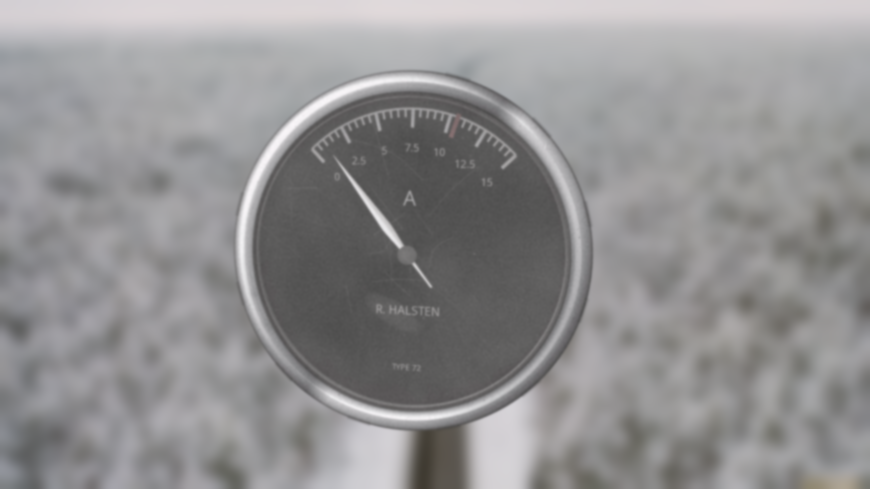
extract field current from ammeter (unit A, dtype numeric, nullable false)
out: 1 A
